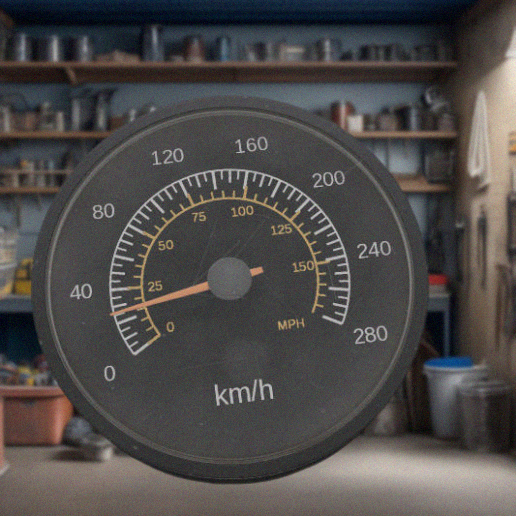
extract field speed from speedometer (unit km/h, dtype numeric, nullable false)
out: 25 km/h
